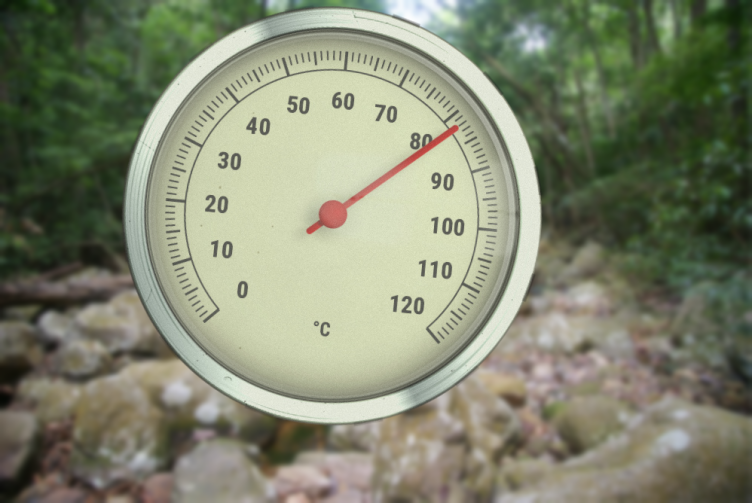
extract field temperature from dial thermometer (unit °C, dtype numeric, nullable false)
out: 82 °C
